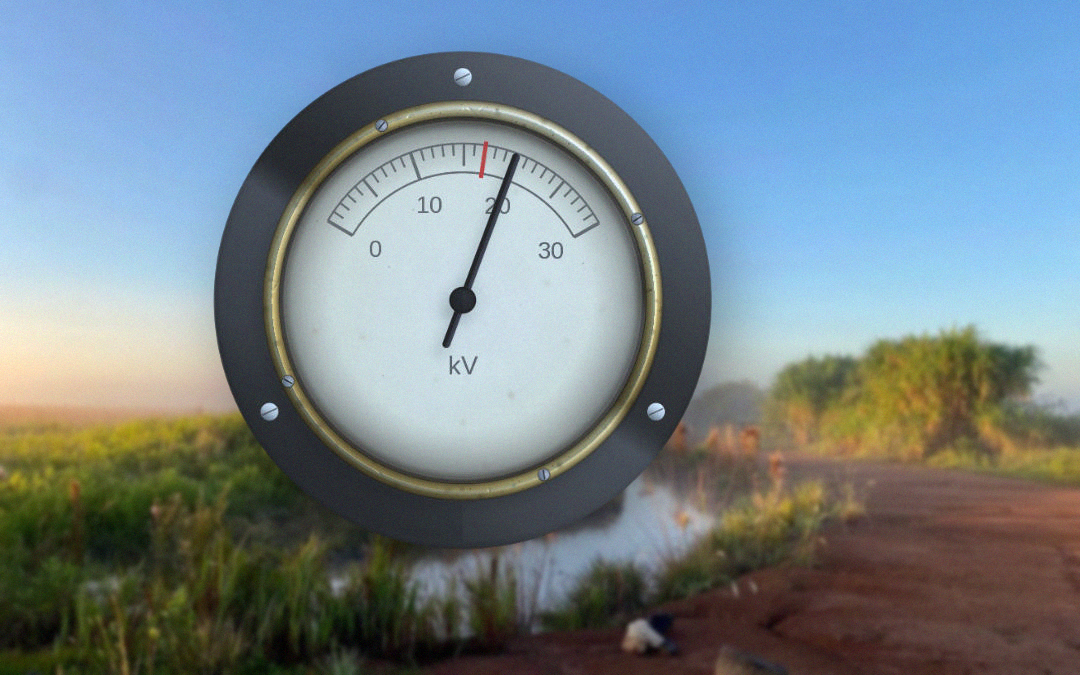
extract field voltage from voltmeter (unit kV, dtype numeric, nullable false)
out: 20 kV
